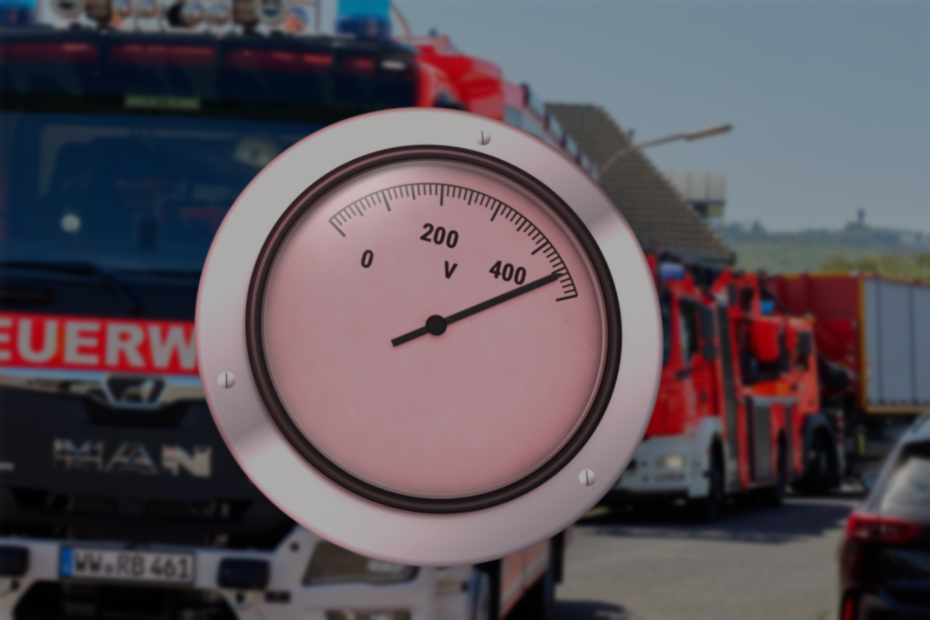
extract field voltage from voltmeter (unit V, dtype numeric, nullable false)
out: 460 V
